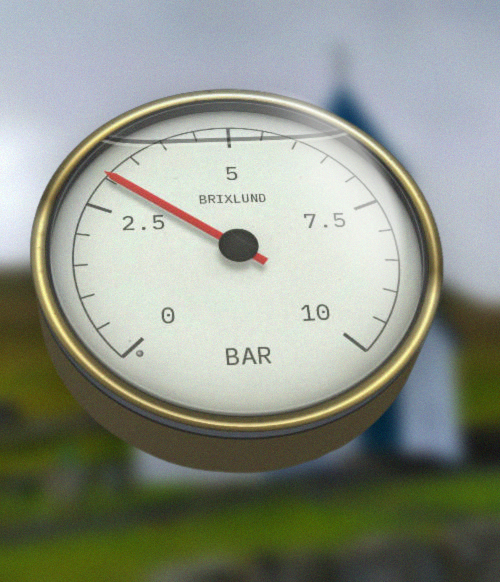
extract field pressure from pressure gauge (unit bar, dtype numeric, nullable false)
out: 3 bar
